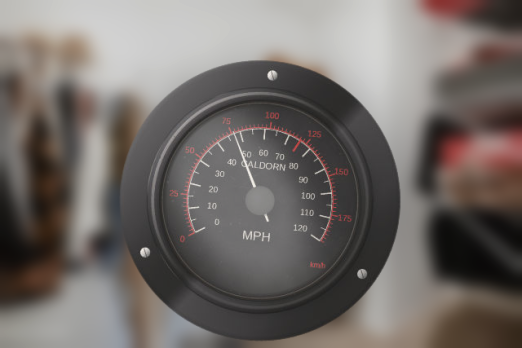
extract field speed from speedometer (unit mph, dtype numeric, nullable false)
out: 47.5 mph
